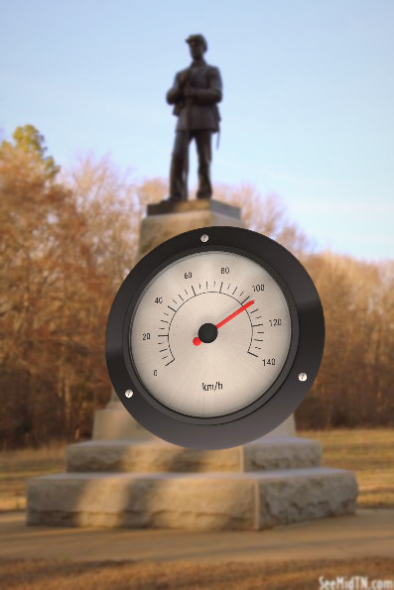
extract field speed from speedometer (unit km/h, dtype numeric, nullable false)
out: 105 km/h
